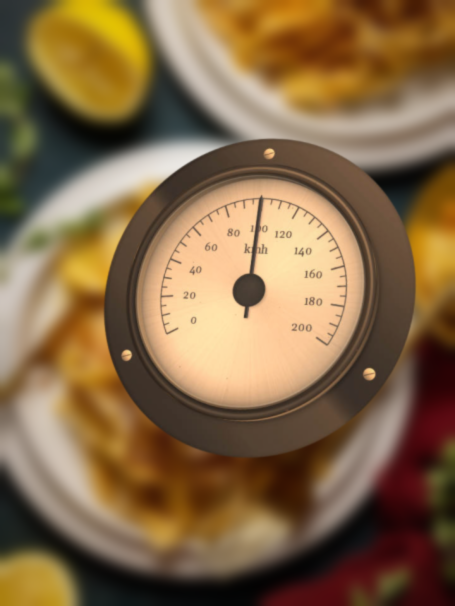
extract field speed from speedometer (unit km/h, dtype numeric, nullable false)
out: 100 km/h
